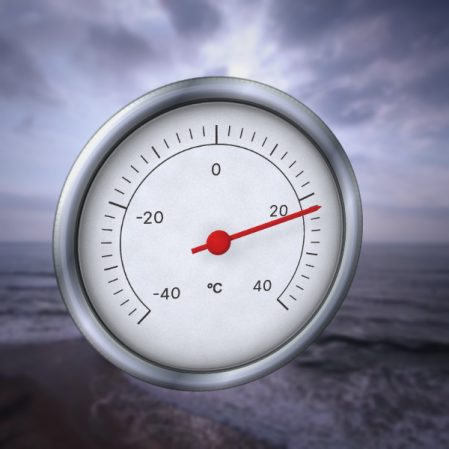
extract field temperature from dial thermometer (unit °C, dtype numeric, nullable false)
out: 22 °C
